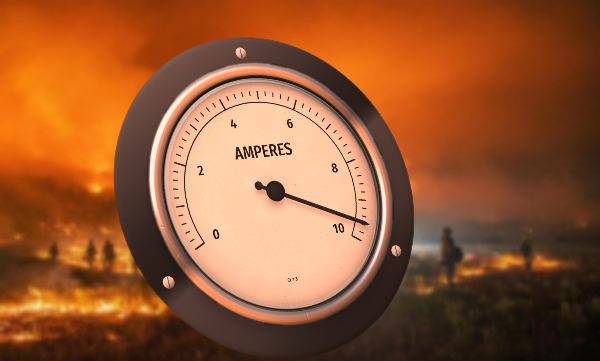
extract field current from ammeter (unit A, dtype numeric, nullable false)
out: 9.6 A
